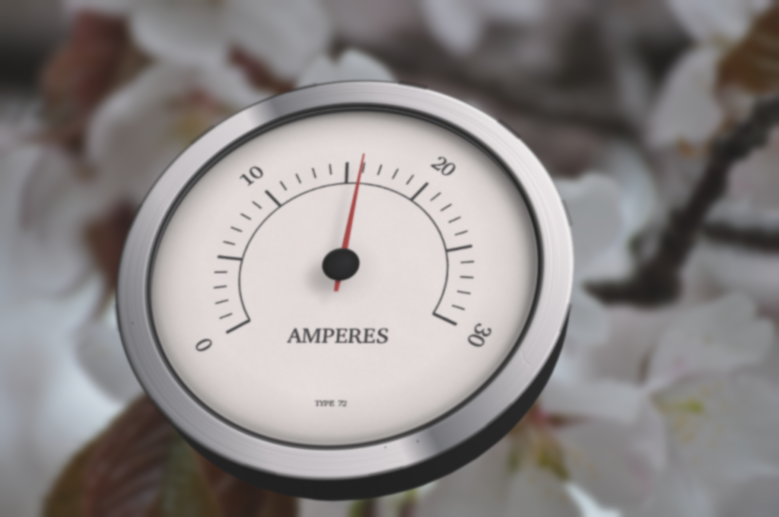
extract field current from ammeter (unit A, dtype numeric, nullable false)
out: 16 A
